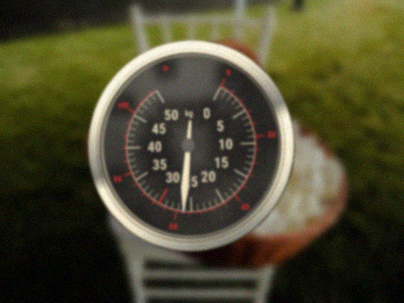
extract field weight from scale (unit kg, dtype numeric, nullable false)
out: 26 kg
